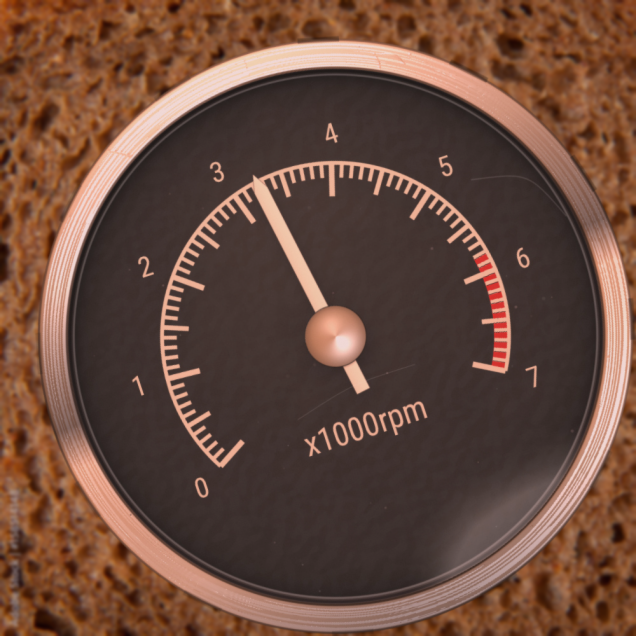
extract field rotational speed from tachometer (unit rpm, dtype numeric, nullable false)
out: 3250 rpm
